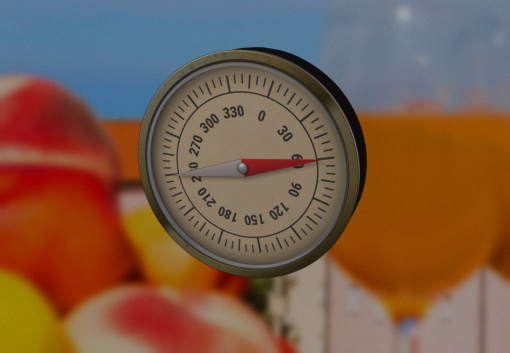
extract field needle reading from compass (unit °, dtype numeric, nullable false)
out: 60 °
